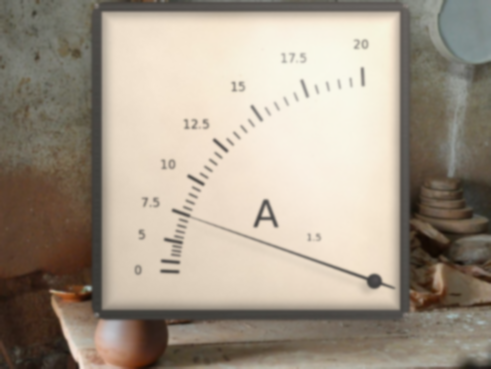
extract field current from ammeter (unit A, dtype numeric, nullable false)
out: 7.5 A
